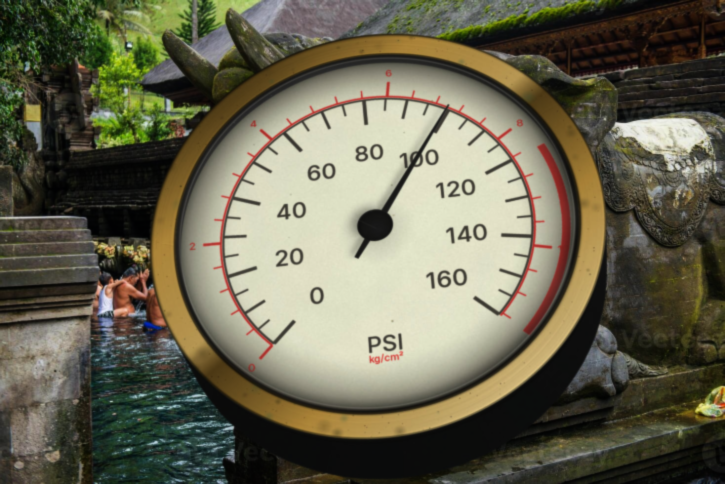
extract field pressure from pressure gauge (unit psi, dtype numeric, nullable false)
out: 100 psi
